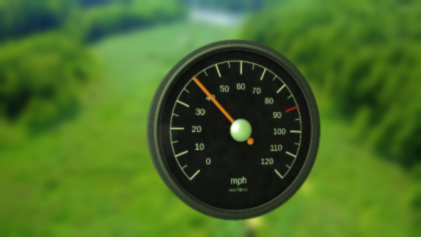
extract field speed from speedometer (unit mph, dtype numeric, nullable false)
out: 40 mph
